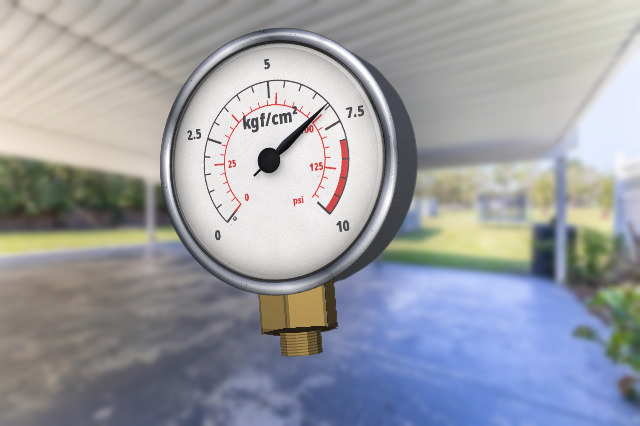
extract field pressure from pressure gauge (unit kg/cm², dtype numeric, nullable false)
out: 7 kg/cm²
